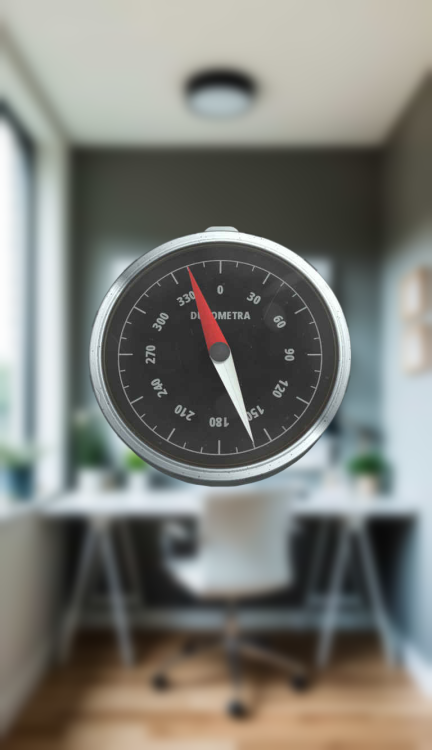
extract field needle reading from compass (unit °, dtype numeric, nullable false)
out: 340 °
